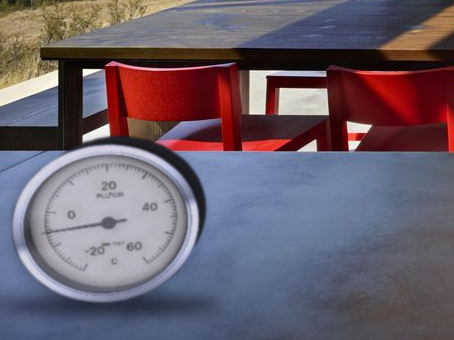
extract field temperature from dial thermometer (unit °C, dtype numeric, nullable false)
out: -5 °C
